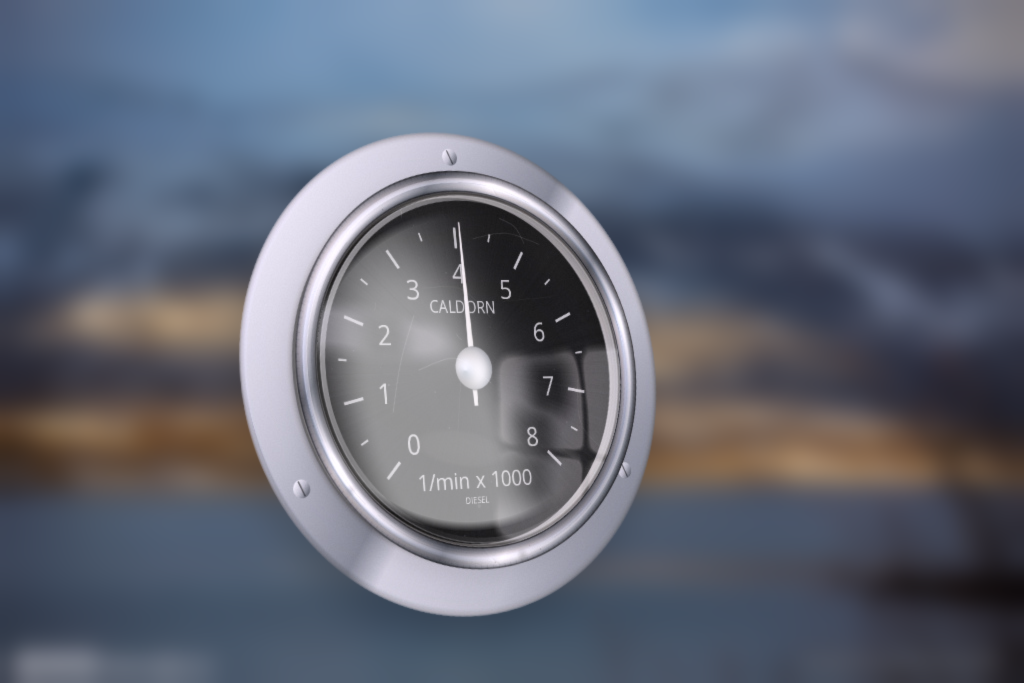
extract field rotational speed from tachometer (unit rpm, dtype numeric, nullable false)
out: 4000 rpm
